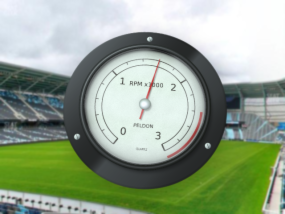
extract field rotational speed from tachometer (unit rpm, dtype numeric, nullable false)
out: 1600 rpm
